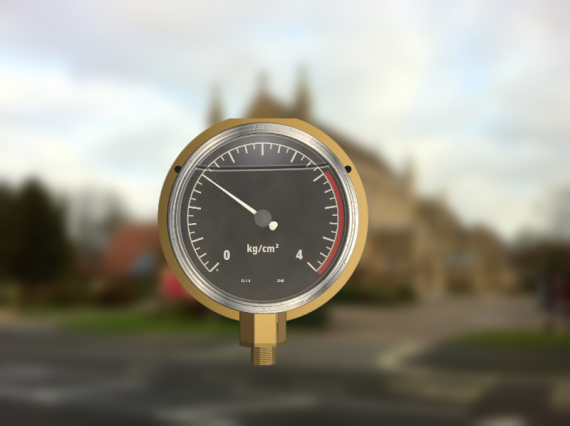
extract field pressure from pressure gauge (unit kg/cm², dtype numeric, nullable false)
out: 1.2 kg/cm²
